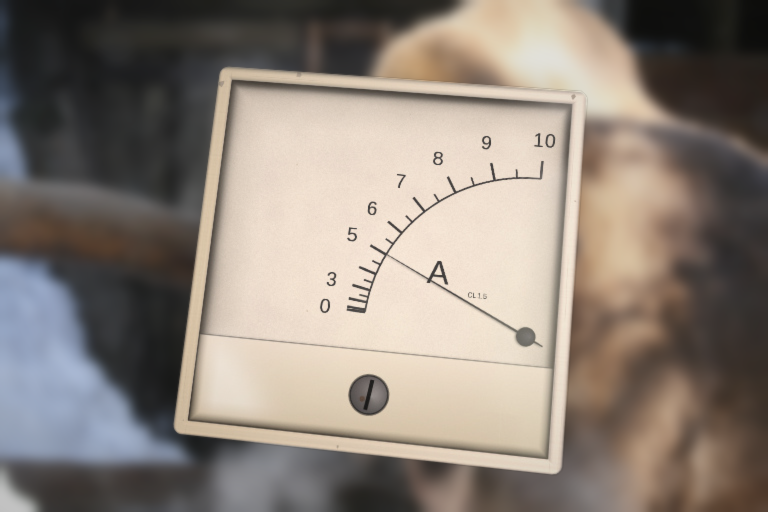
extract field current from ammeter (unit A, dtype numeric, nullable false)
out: 5 A
